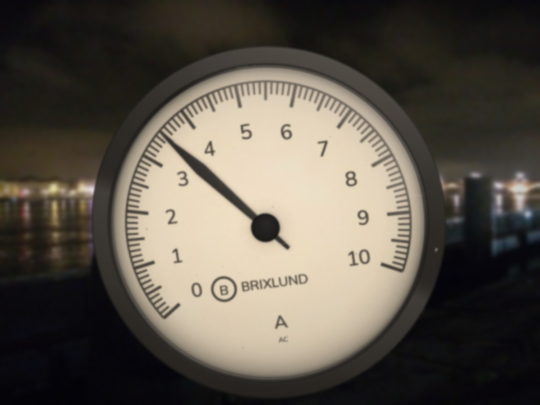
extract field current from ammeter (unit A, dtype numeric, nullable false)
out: 3.5 A
